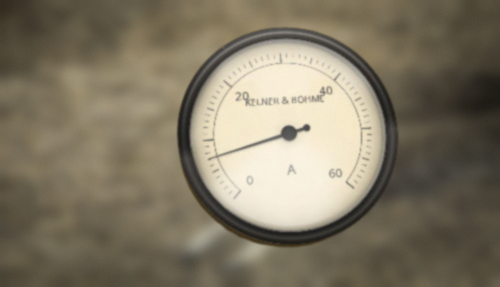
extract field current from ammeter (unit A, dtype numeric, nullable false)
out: 7 A
